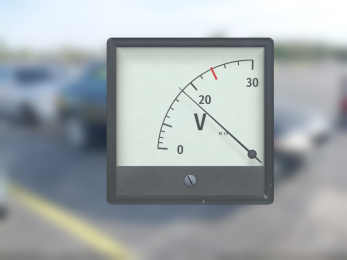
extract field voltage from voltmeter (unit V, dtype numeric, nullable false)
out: 18 V
